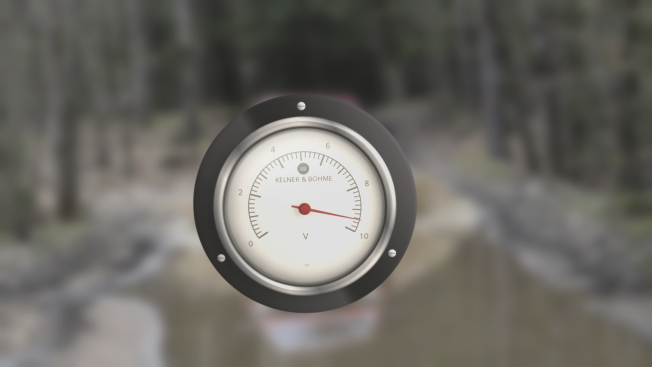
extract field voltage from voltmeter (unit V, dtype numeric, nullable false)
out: 9.4 V
